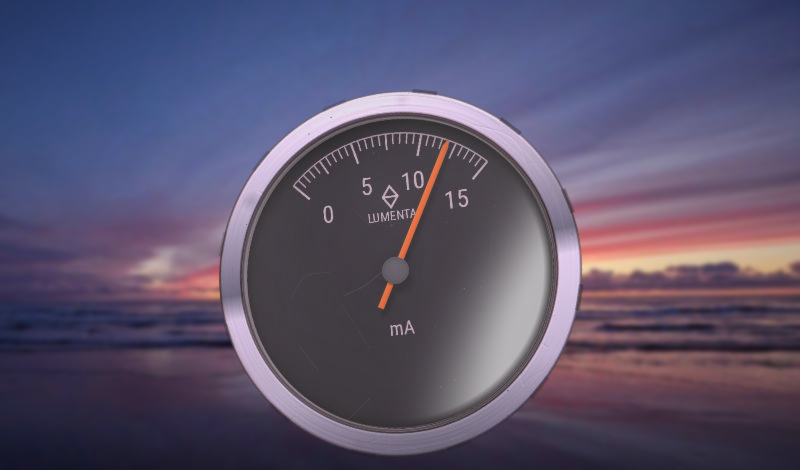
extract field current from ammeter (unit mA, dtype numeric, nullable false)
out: 12 mA
